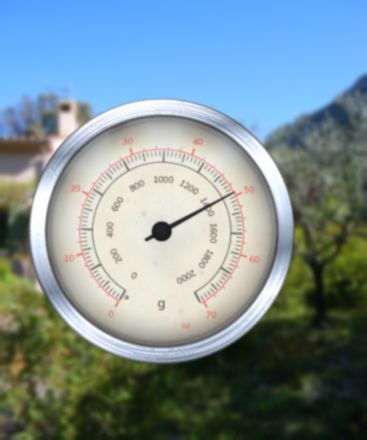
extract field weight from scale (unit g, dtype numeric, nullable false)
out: 1400 g
